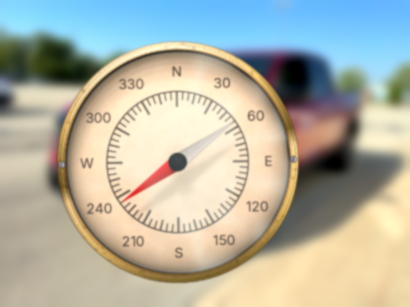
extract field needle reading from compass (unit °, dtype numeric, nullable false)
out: 235 °
